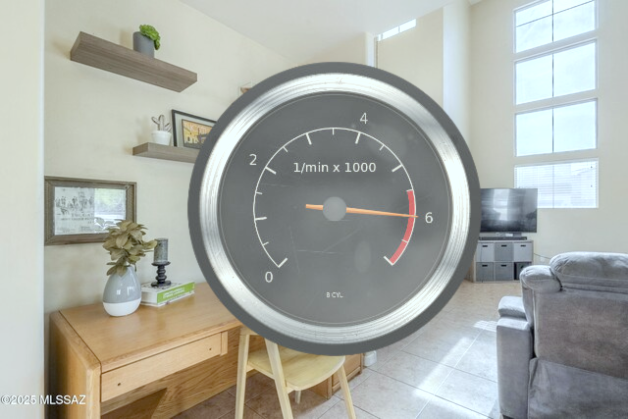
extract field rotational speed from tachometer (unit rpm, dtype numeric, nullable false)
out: 6000 rpm
